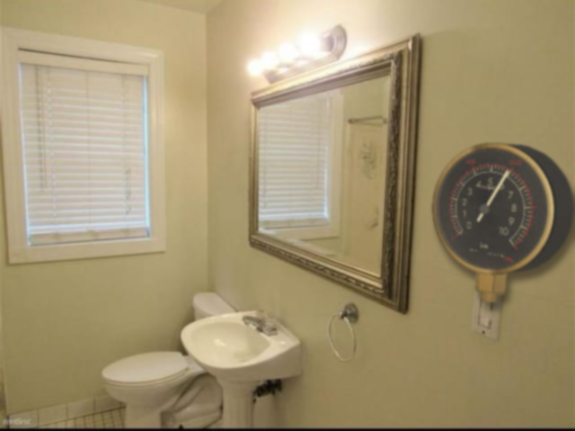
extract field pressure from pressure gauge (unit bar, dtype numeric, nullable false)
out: 6 bar
